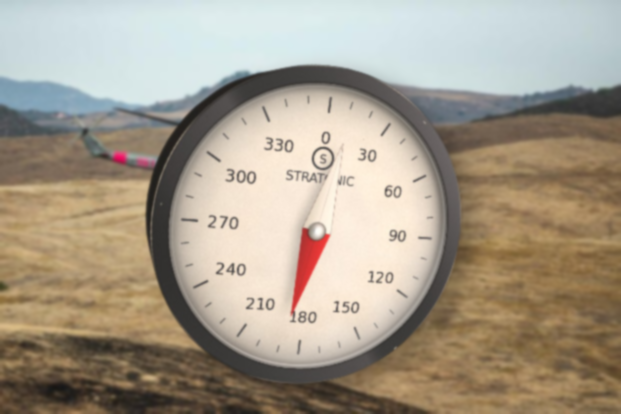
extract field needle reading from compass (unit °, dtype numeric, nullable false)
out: 190 °
